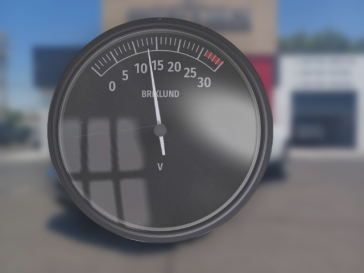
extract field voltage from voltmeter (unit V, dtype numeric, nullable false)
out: 13 V
